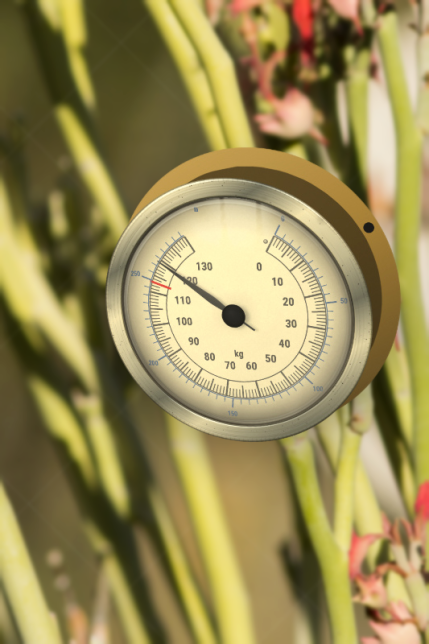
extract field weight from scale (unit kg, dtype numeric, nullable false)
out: 120 kg
